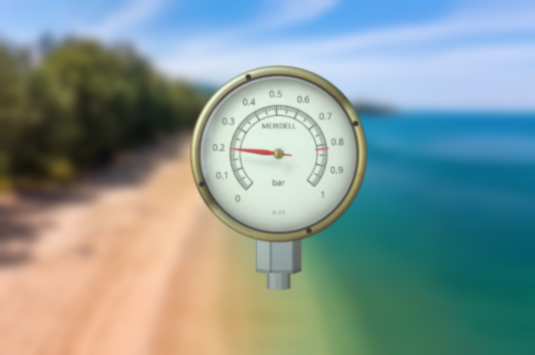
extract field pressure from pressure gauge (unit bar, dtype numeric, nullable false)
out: 0.2 bar
